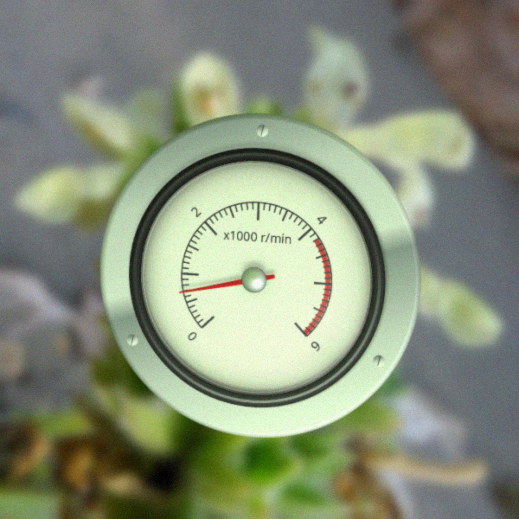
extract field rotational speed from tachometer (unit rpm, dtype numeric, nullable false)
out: 700 rpm
